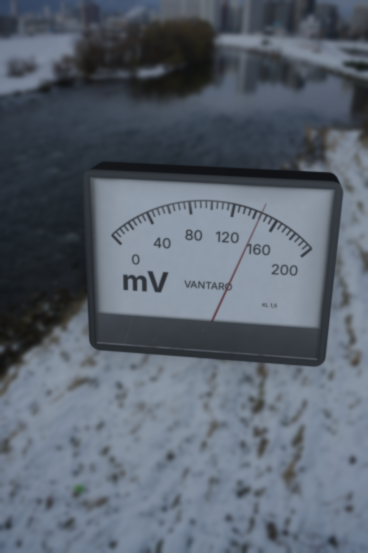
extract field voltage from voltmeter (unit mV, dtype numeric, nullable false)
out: 145 mV
